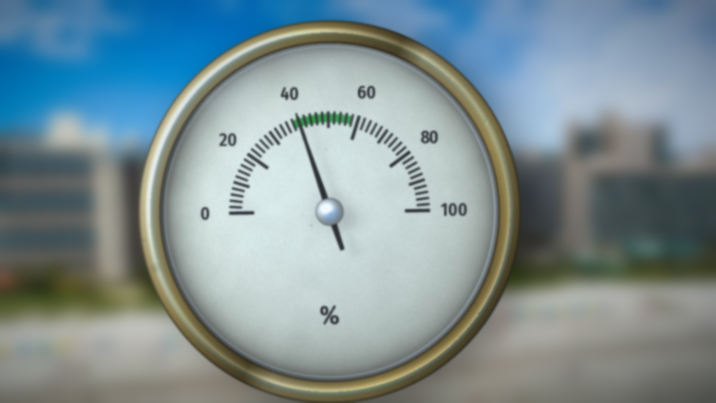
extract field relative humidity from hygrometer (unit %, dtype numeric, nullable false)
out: 40 %
